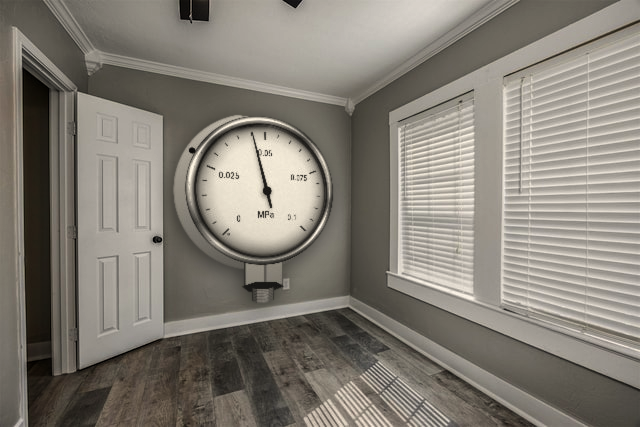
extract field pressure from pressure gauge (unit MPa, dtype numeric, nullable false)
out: 0.045 MPa
